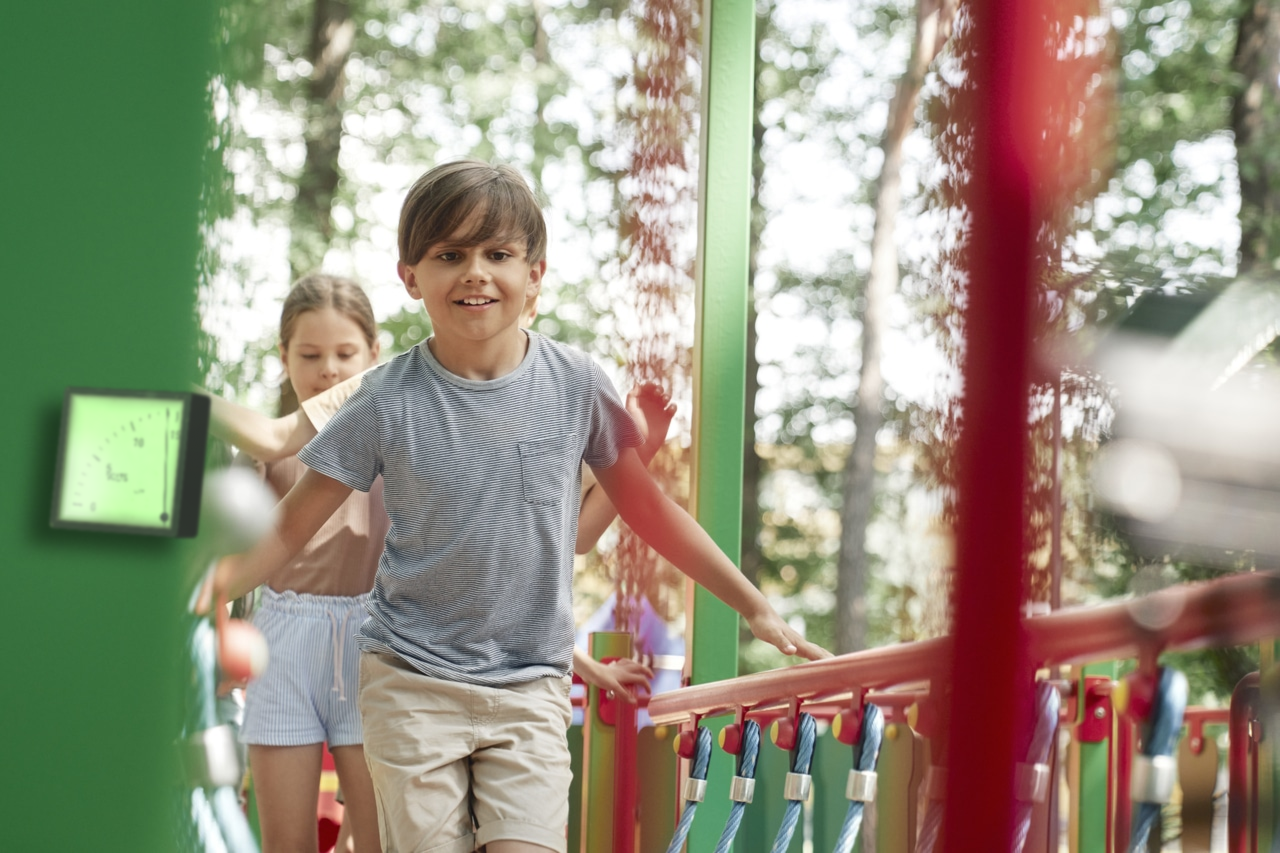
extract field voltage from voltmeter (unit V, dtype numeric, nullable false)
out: 14 V
